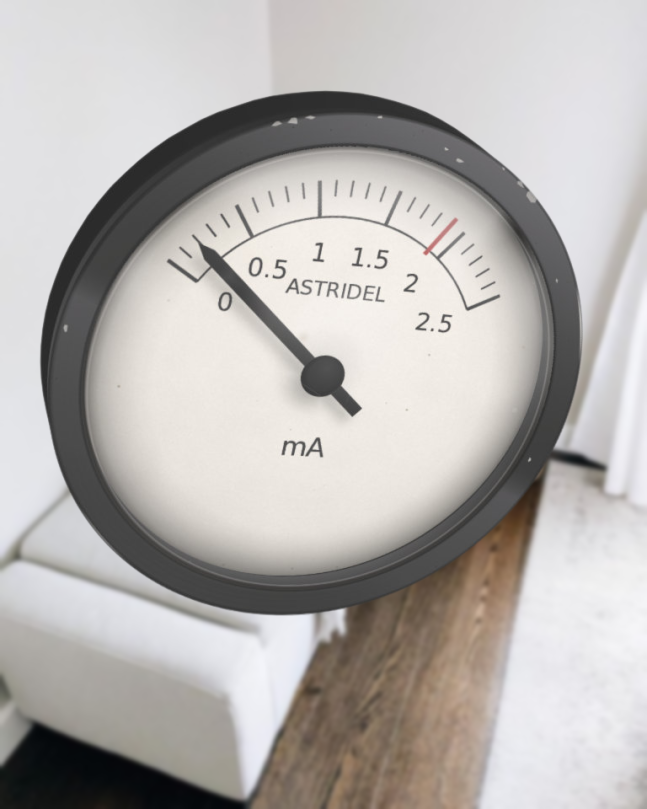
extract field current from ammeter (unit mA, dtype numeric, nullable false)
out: 0.2 mA
